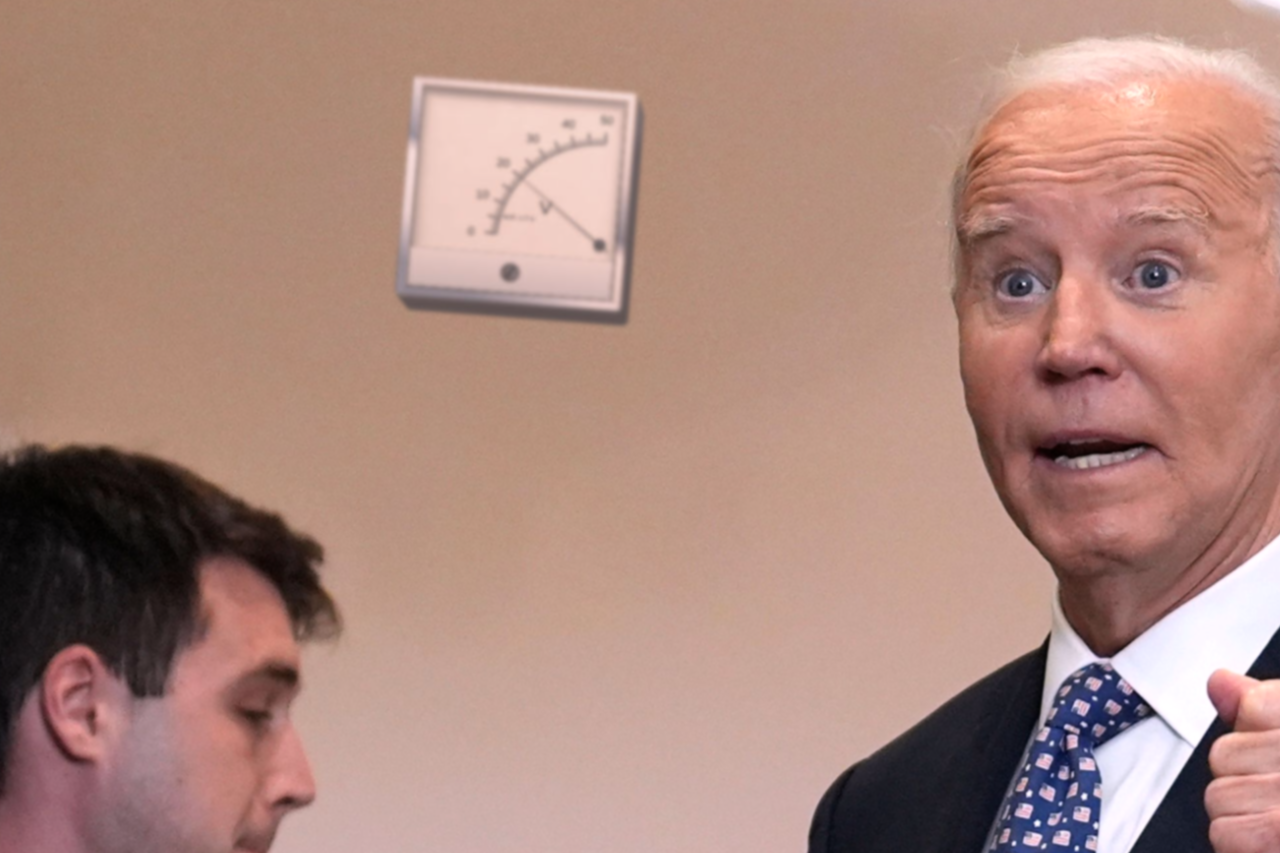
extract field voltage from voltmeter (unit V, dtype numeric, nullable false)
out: 20 V
